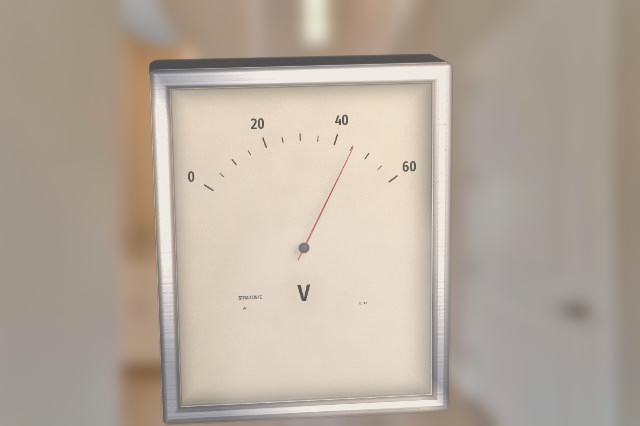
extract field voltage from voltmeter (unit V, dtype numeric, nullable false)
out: 45 V
